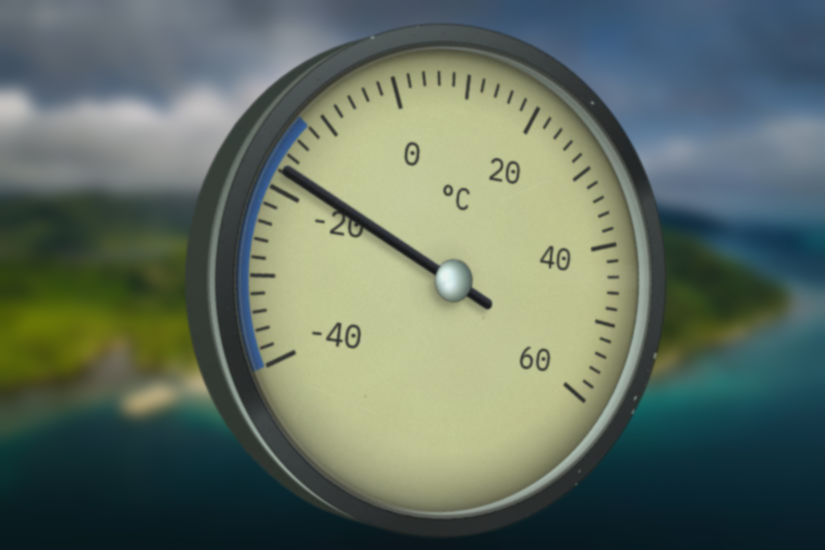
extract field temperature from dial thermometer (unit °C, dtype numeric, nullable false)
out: -18 °C
